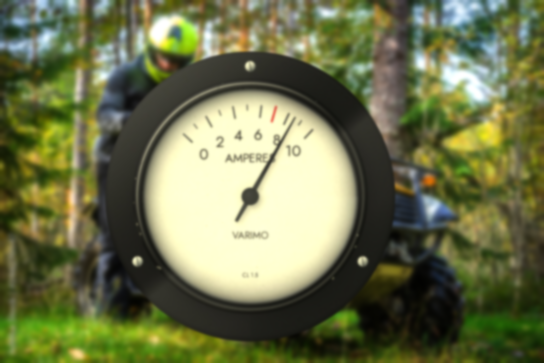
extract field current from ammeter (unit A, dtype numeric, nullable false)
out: 8.5 A
